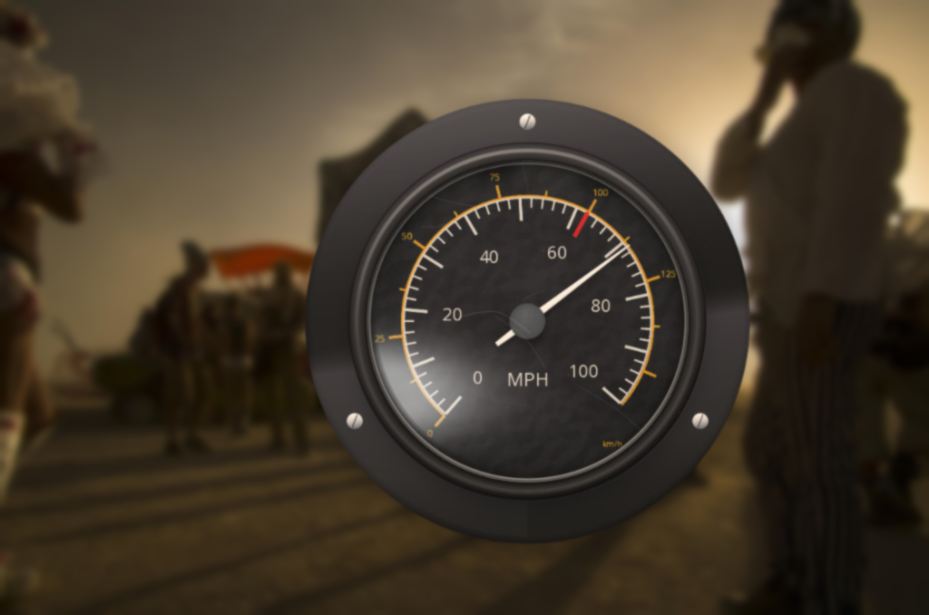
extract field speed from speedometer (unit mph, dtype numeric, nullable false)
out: 71 mph
